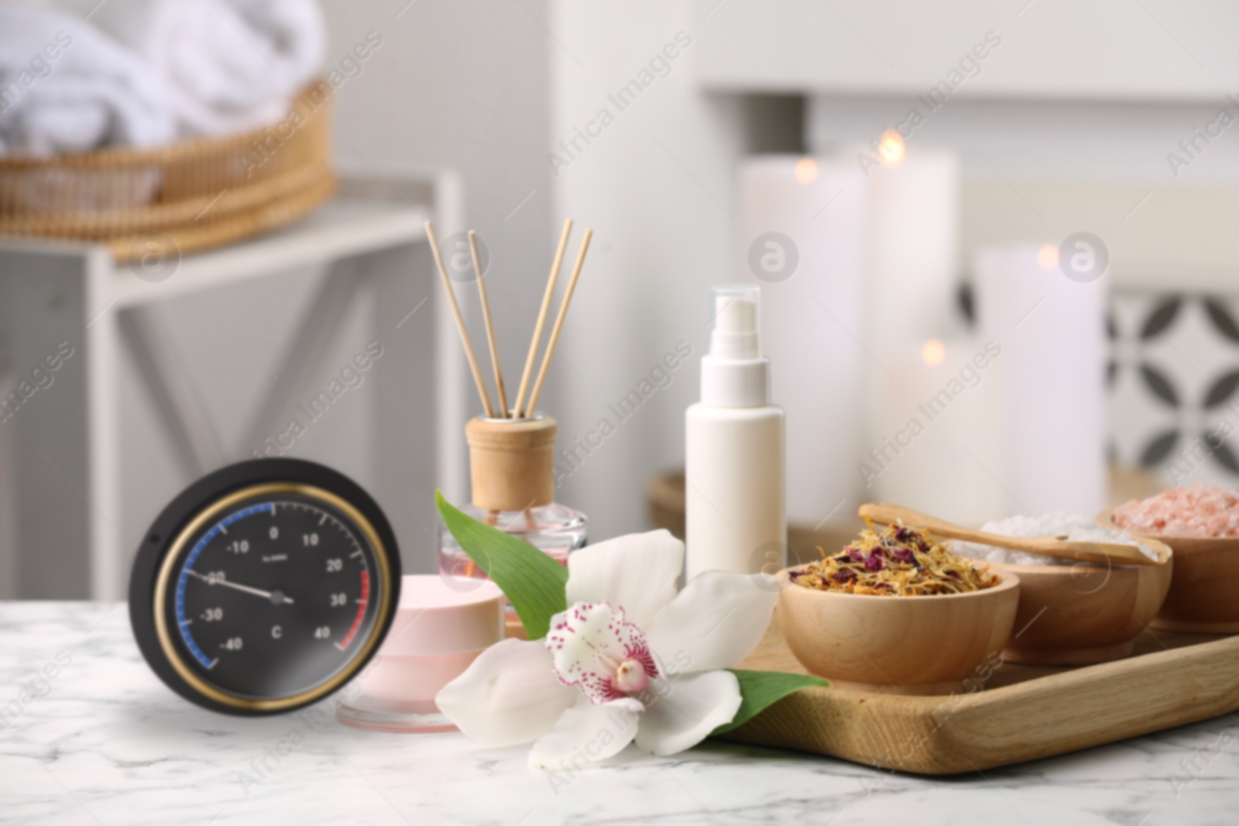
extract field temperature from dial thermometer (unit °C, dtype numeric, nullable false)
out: -20 °C
